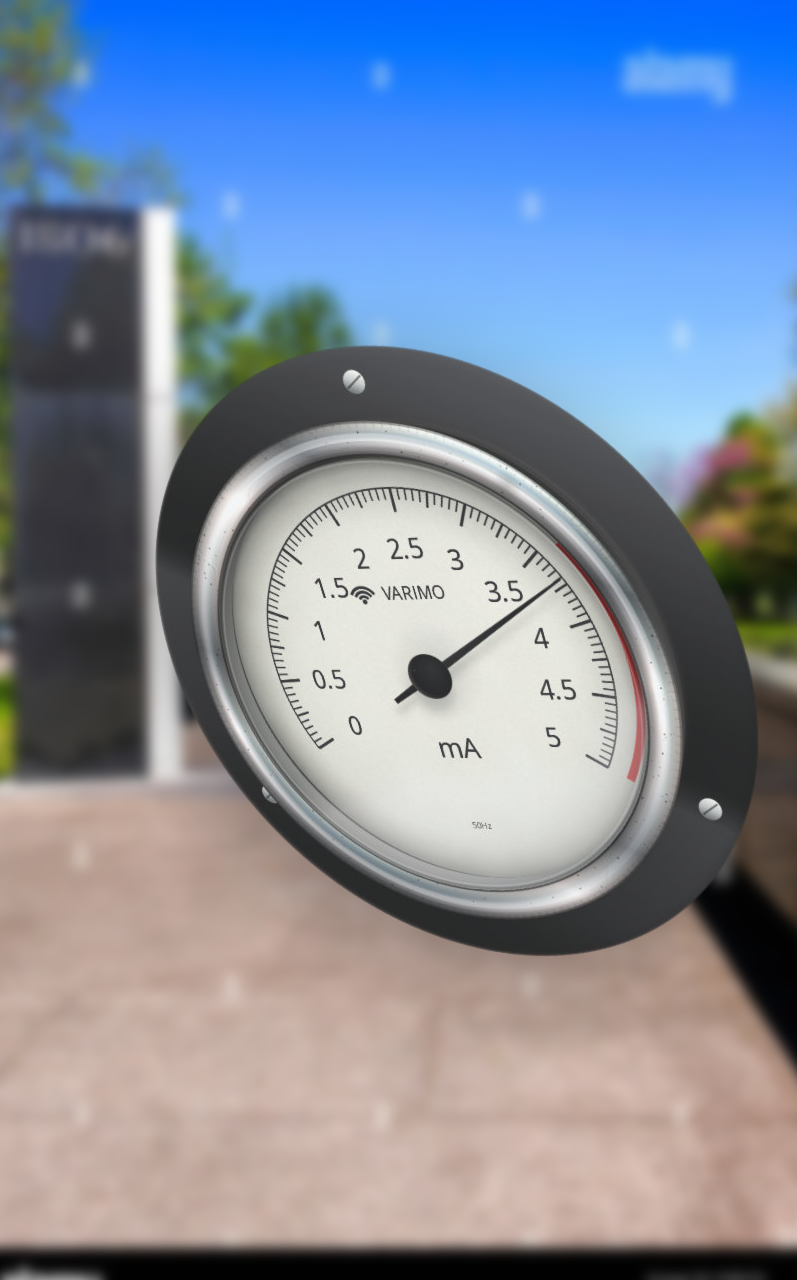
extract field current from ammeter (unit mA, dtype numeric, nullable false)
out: 3.7 mA
